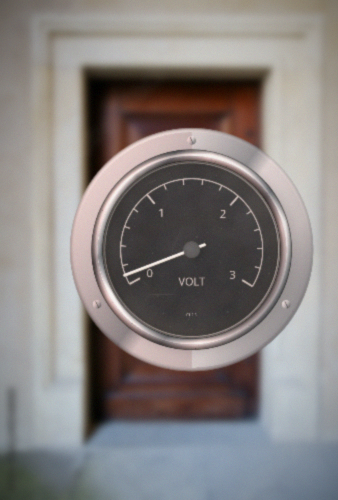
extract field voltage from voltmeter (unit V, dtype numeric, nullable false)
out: 0.1 V
